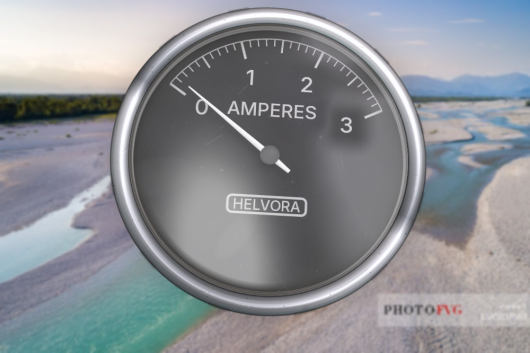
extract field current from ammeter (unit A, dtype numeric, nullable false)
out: 0.1 A
